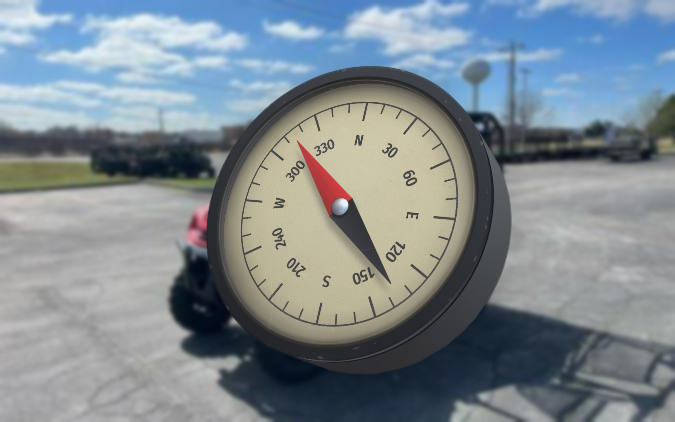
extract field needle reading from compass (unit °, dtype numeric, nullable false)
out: 315 °
